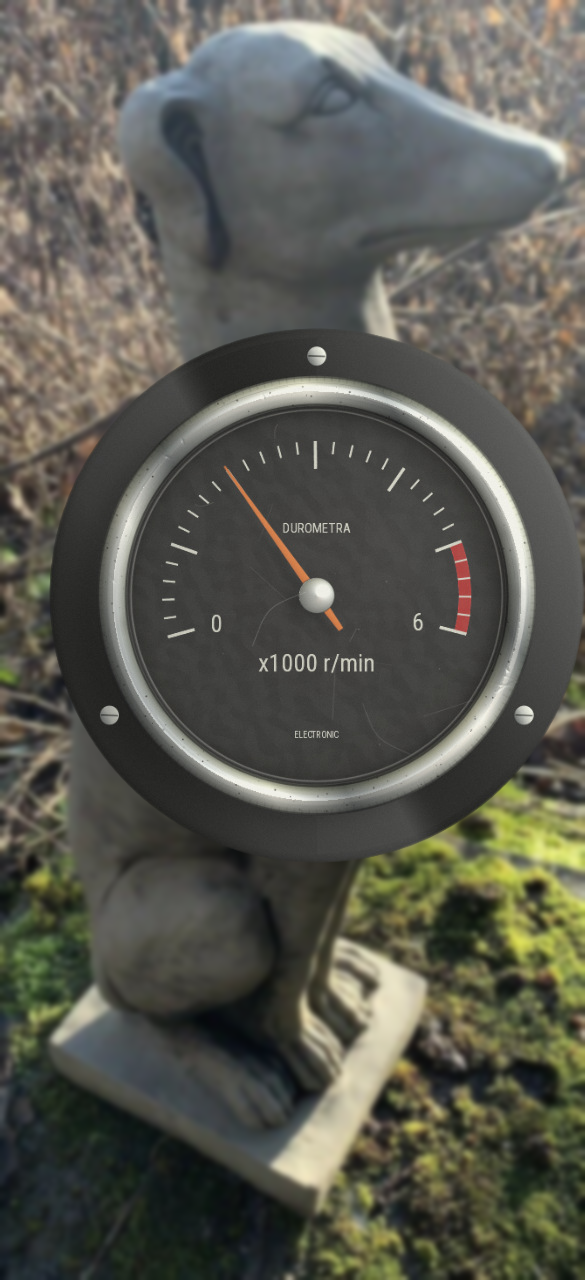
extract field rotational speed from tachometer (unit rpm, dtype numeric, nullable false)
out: 2000 rpm
